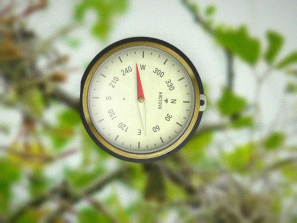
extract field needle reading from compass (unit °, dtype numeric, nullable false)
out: 260 °
